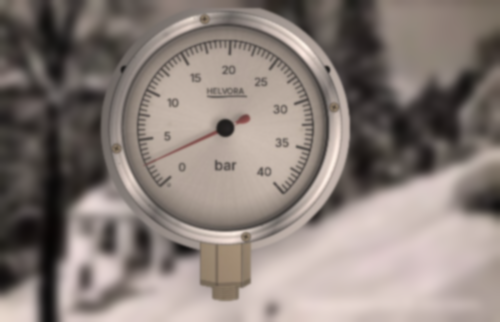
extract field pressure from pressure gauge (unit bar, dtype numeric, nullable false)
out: 2.5 bar
